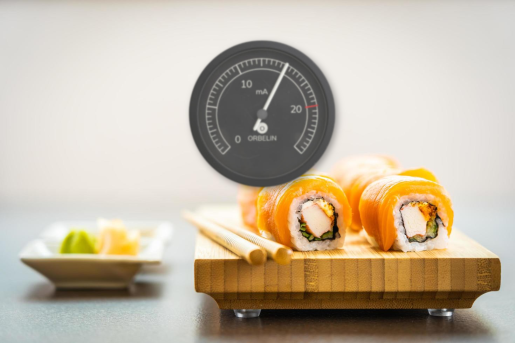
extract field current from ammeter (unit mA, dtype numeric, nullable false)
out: 15 mA
